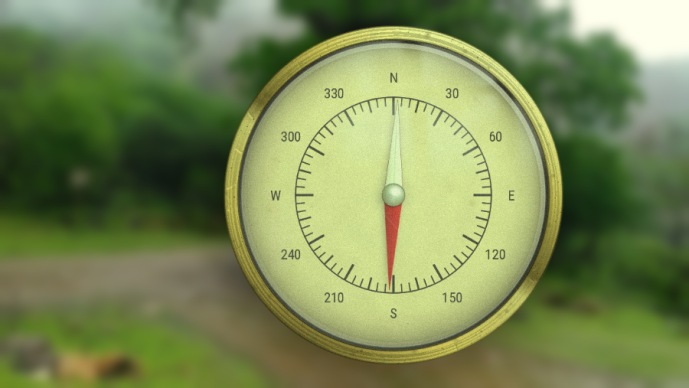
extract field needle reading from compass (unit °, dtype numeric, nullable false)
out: 182.5 °
